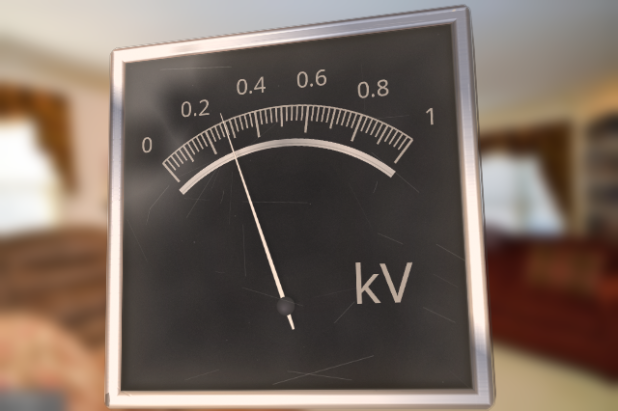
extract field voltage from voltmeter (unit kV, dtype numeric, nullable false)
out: 0.28 kV
